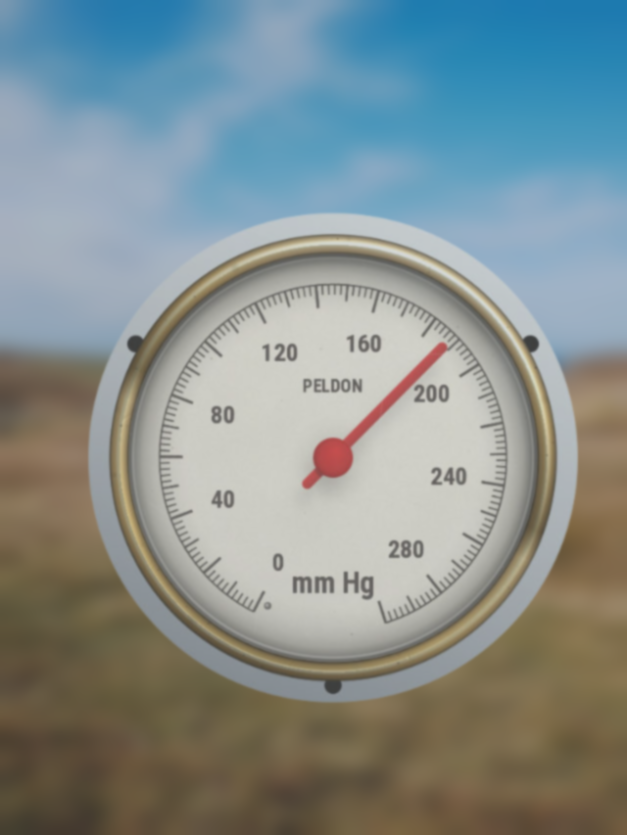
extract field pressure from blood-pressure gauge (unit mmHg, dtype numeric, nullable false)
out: 188 mmHg
